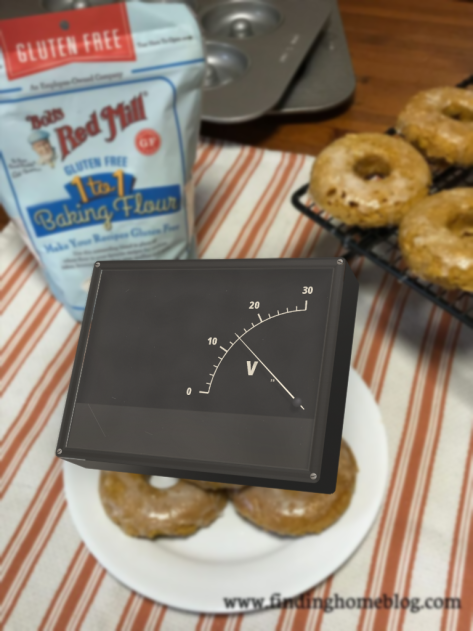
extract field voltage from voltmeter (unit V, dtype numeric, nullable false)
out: 14 V
